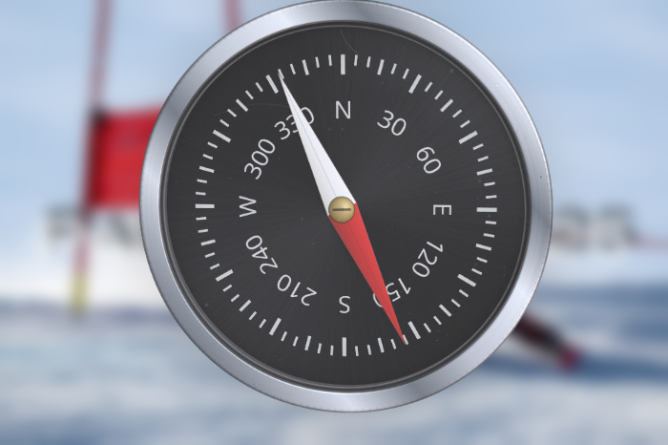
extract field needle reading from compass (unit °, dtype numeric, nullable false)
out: 155 °
